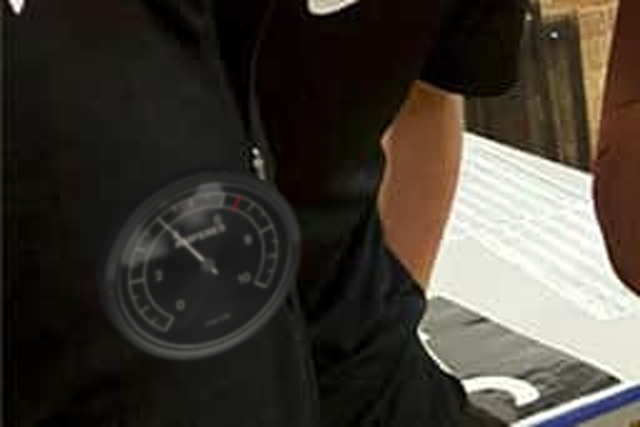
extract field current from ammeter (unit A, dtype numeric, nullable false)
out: 4 A
